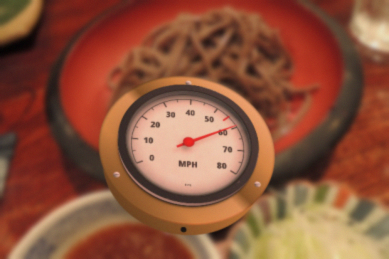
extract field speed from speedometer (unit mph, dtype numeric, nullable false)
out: 60 mph
